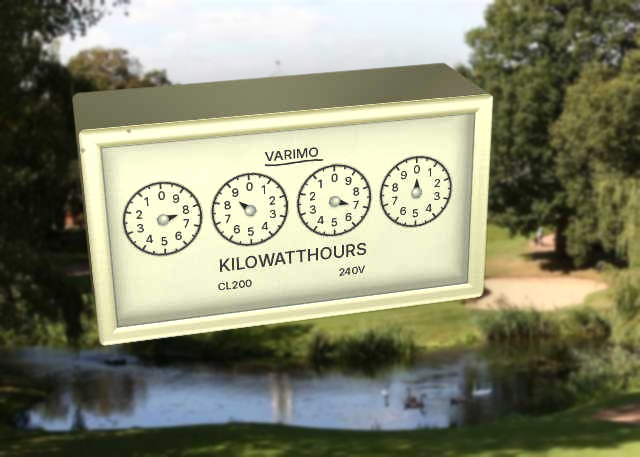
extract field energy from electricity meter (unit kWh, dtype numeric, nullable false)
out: 7870 kWh
